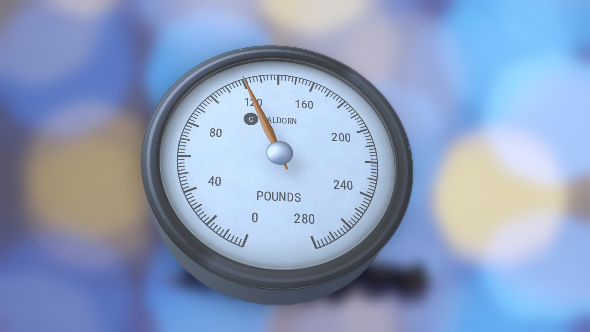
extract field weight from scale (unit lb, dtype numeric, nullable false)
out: 120 lb
